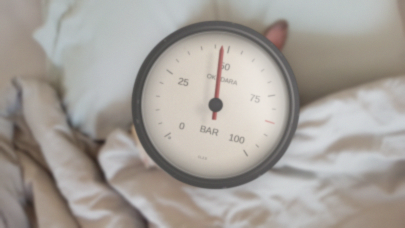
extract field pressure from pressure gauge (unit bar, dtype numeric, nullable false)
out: 47.5 bar
